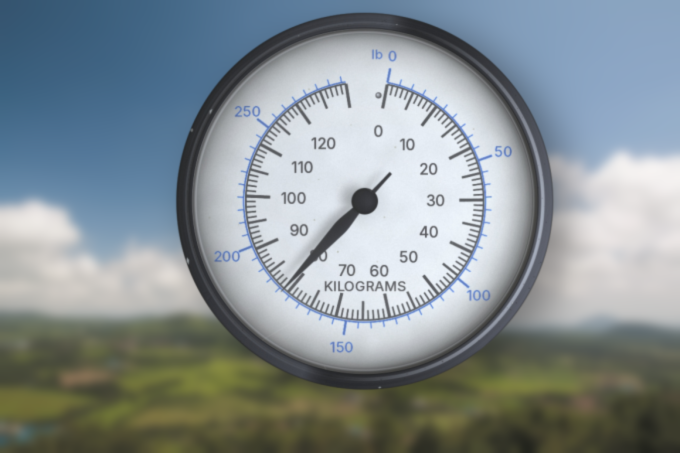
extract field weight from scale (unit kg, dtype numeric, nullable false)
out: 81 kg
